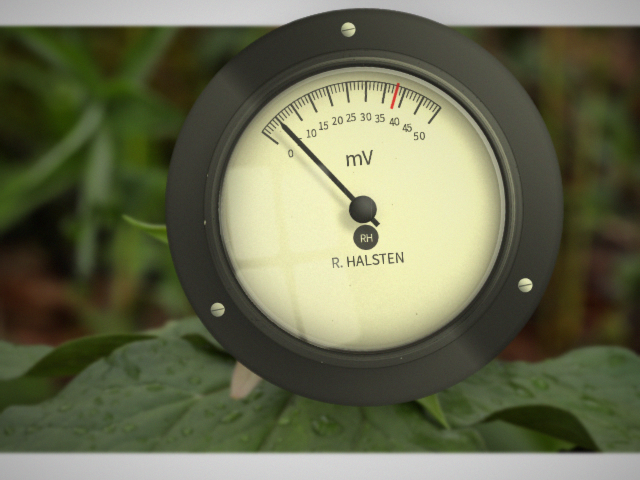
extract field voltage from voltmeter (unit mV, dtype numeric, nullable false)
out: 5 mV
